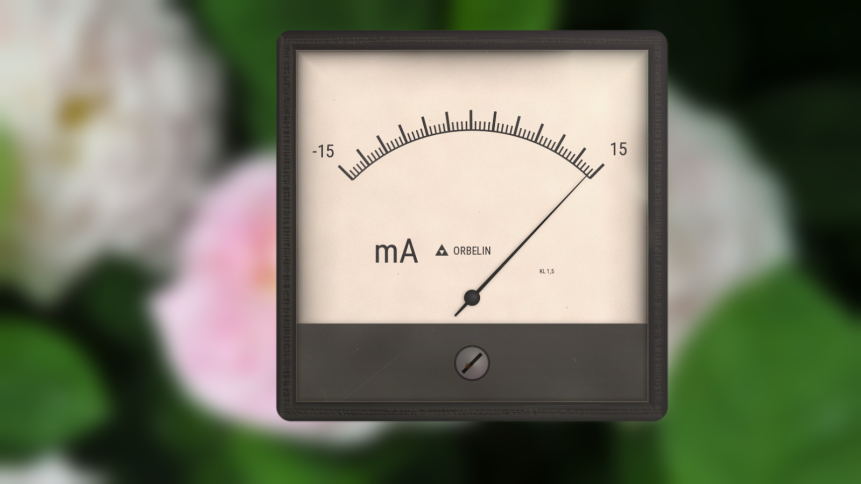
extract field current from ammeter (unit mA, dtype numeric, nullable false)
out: 14.5 mA
